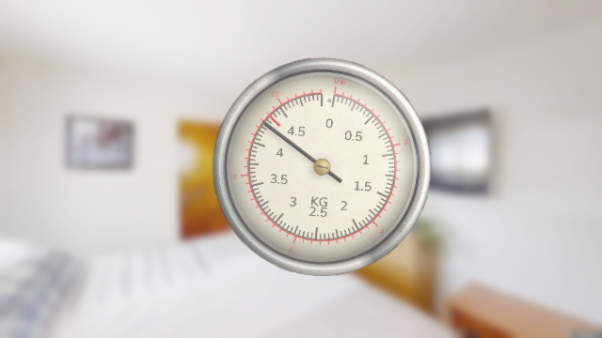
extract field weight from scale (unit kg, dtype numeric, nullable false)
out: 4.25 kg
